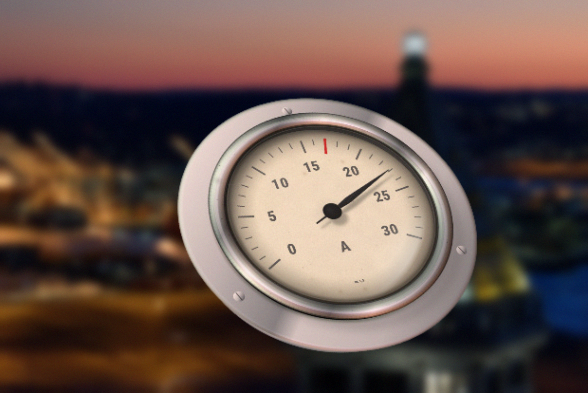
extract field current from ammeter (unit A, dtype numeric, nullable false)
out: 23 A
